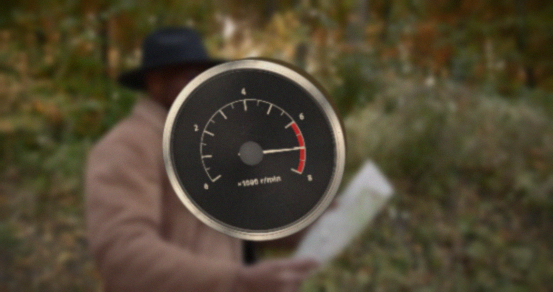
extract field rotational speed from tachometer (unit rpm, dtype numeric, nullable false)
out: 7000 rpm
